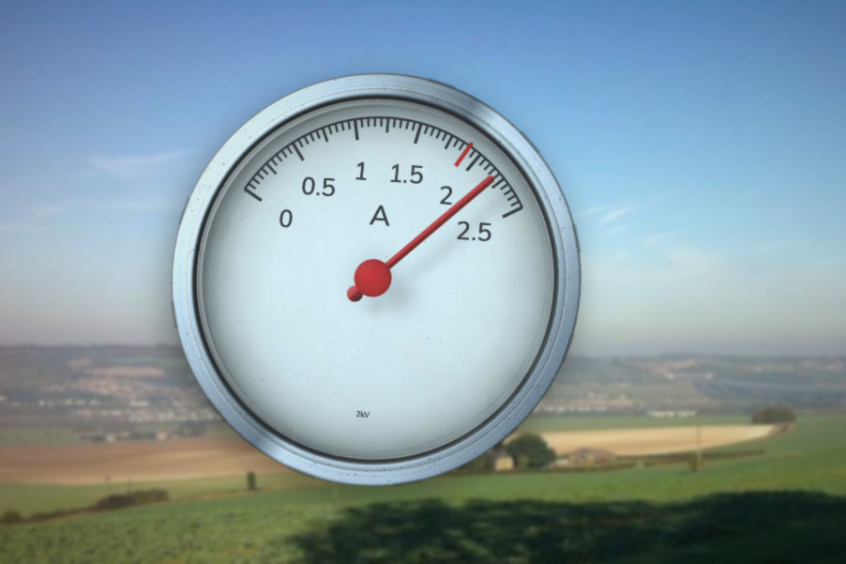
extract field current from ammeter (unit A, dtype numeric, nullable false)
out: 2.2 A
